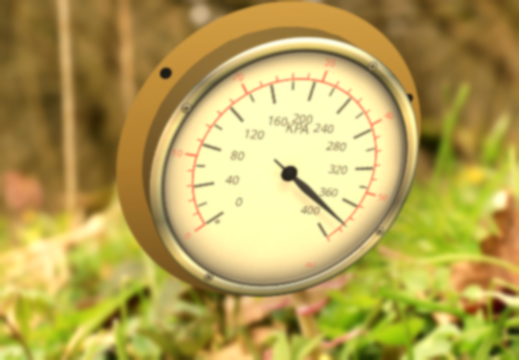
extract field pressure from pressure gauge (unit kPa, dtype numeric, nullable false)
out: 380 kPa
